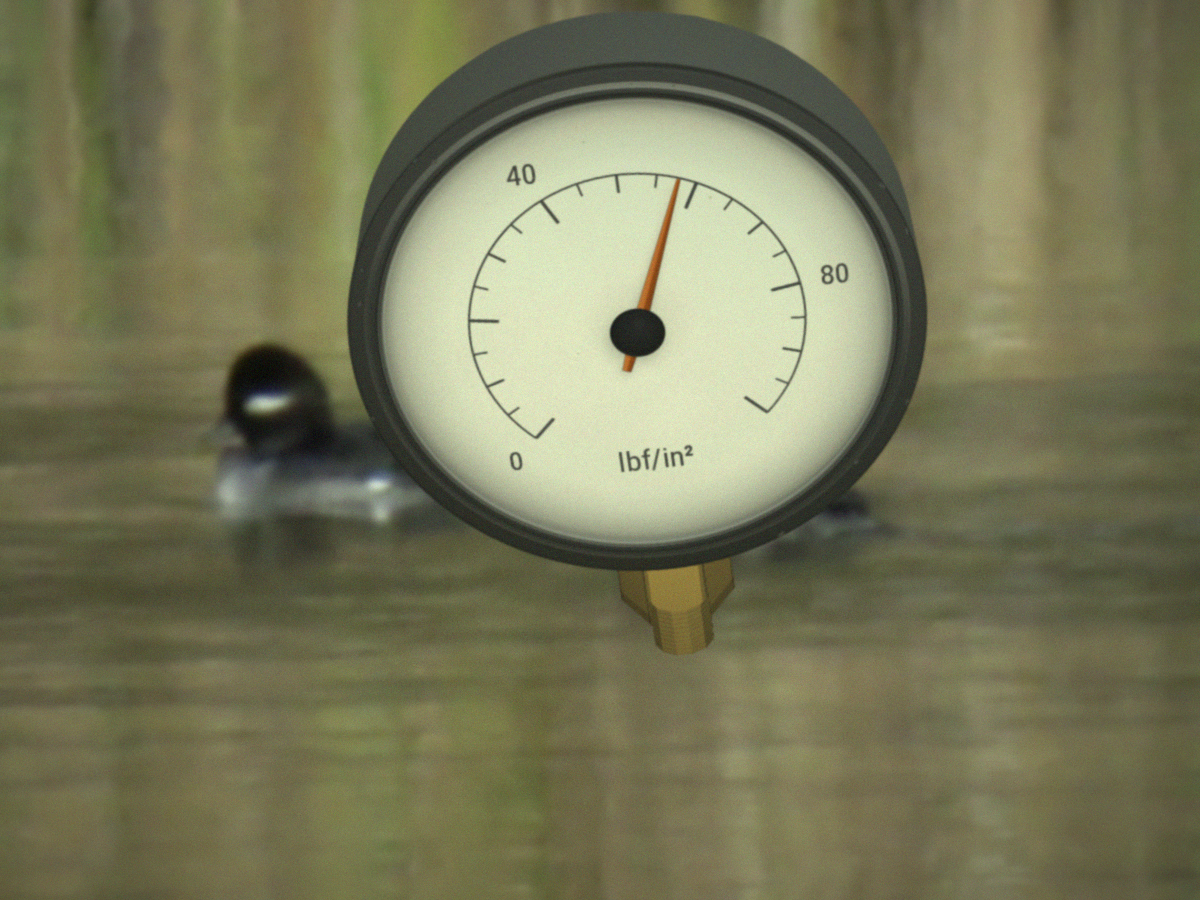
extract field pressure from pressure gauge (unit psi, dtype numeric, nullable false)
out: 57.5 psi
